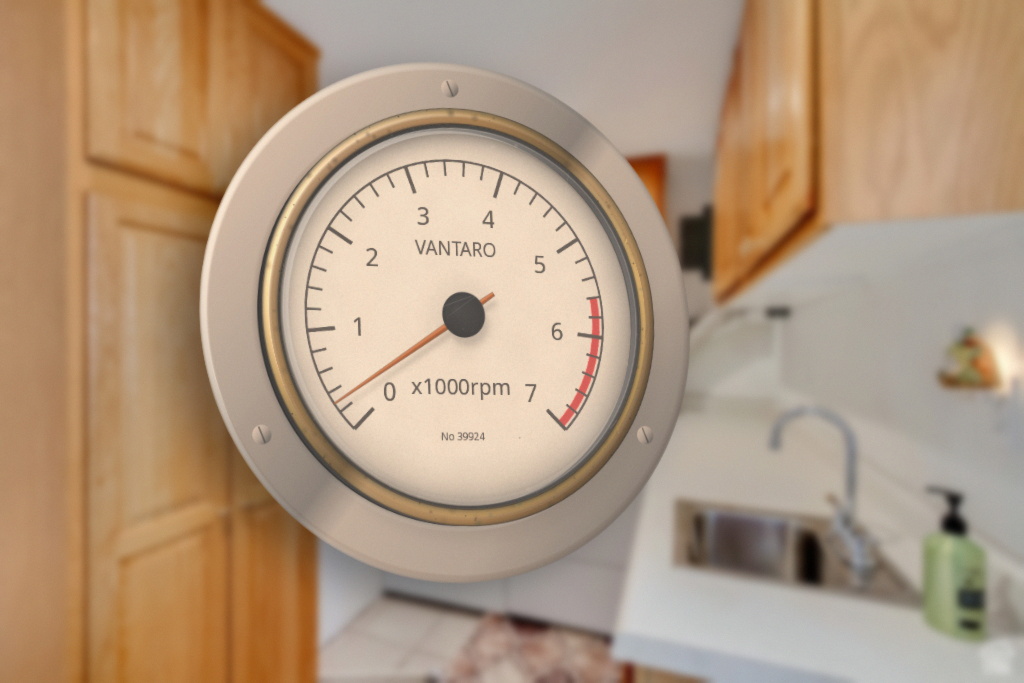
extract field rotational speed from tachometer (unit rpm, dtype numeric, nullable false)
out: 300 rpm
